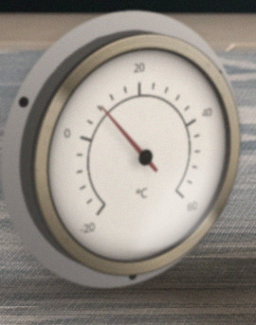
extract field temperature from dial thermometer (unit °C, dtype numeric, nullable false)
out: 8 °C
